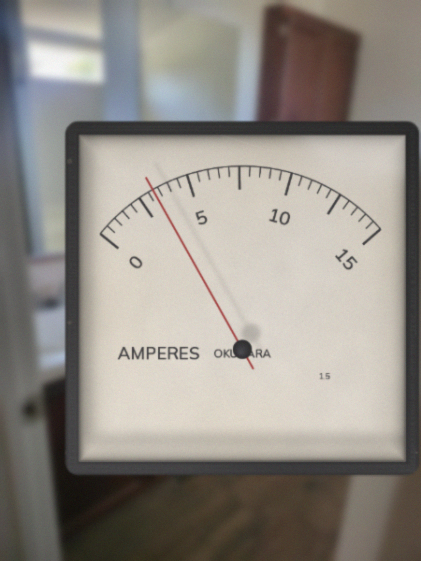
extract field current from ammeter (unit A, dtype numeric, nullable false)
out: 3.25 A
